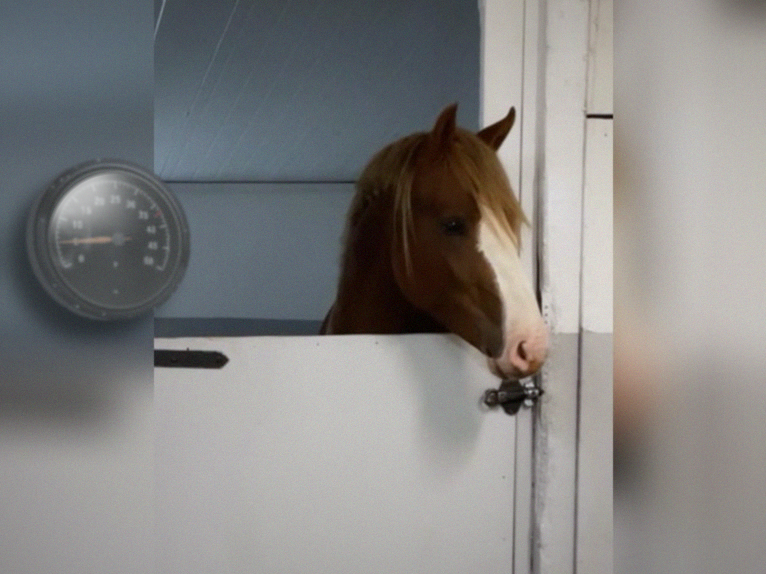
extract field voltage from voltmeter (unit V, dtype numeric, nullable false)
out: 5 V
